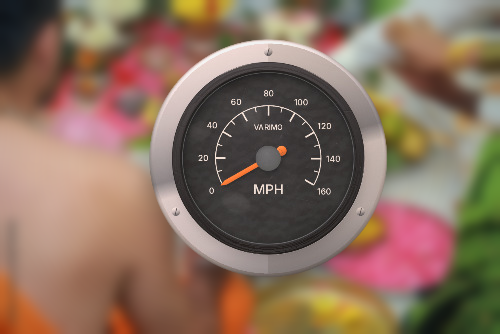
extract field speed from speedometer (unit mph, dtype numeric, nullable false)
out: 0 mph
